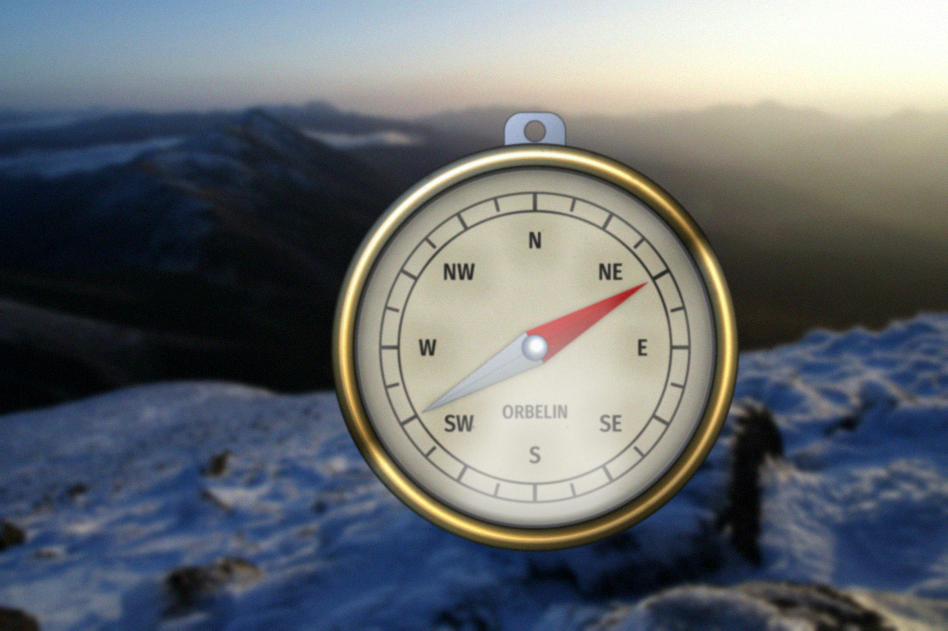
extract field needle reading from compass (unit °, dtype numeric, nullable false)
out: 60 °
